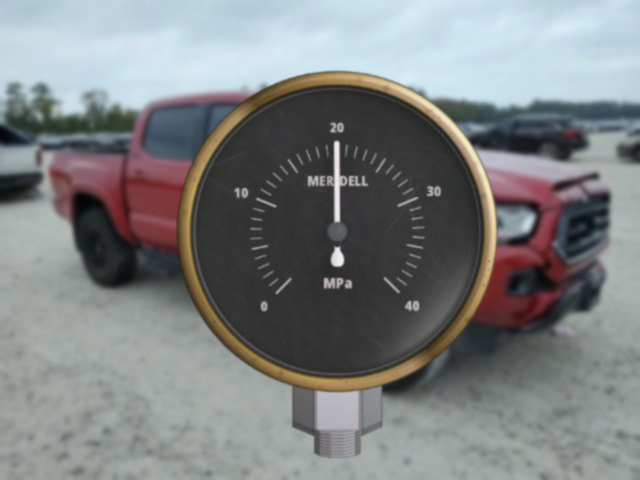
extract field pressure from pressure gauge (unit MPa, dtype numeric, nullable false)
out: 20 MPa
